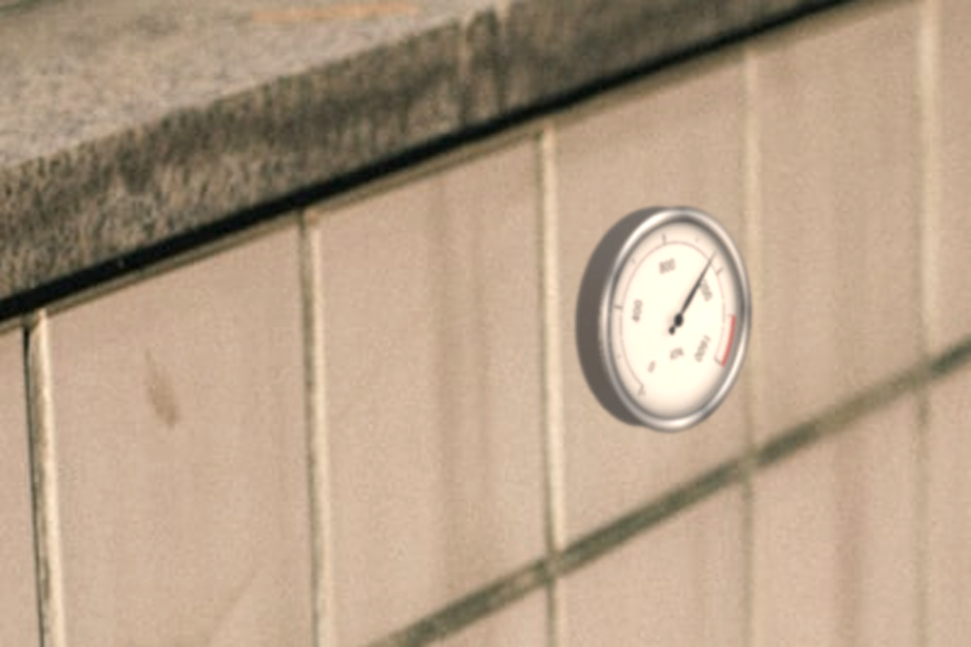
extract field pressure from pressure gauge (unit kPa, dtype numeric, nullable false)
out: 1100 kPa
